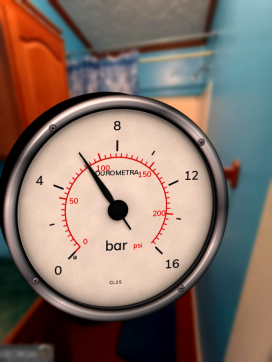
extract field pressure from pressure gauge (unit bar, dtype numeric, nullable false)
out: 6 bar
